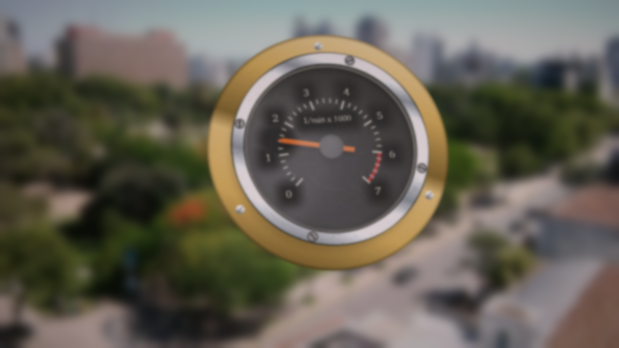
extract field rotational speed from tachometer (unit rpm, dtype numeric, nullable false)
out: 1400 rpm
